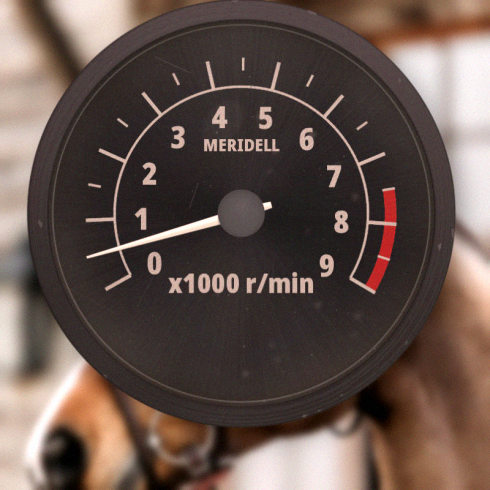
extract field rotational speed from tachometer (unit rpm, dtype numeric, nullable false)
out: 500 rpm
